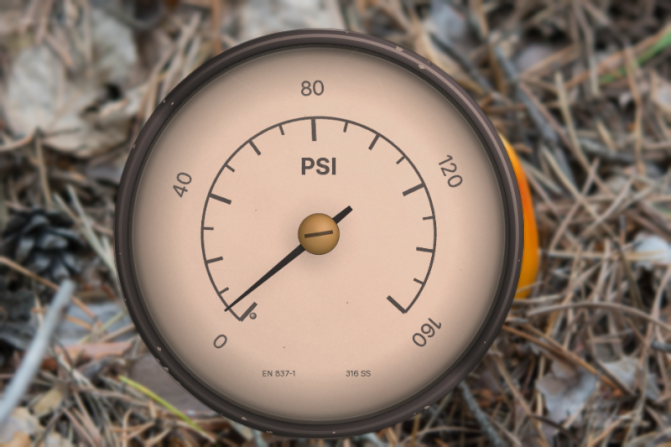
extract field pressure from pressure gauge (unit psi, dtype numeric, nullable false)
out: 5 psi
